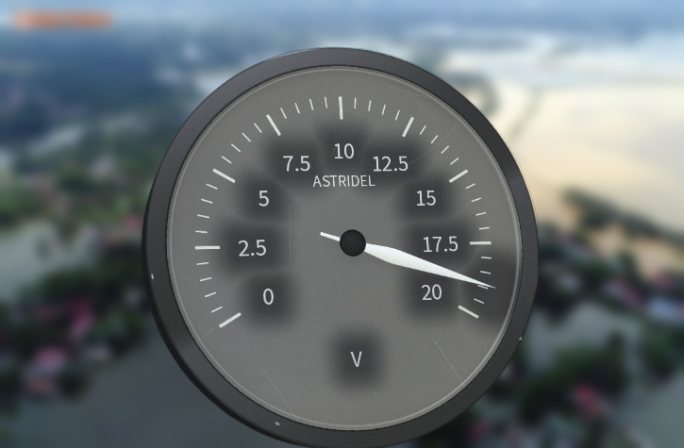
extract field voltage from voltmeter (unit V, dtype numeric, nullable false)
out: 19 V
